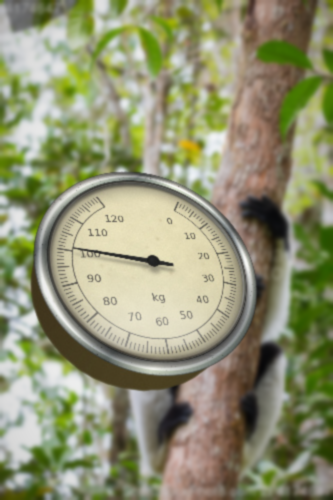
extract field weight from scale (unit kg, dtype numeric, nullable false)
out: 100 kg
